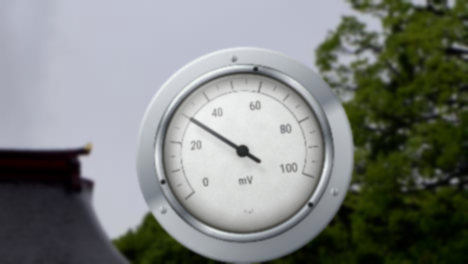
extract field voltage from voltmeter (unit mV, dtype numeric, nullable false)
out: 30 mV
